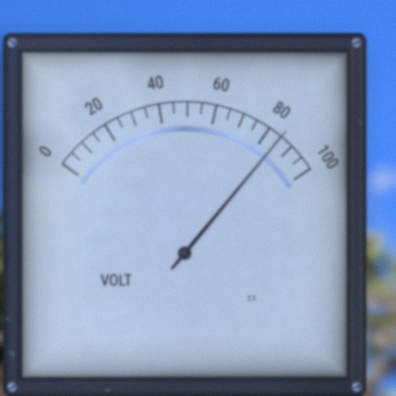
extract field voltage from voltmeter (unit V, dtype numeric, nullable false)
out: 85 V
